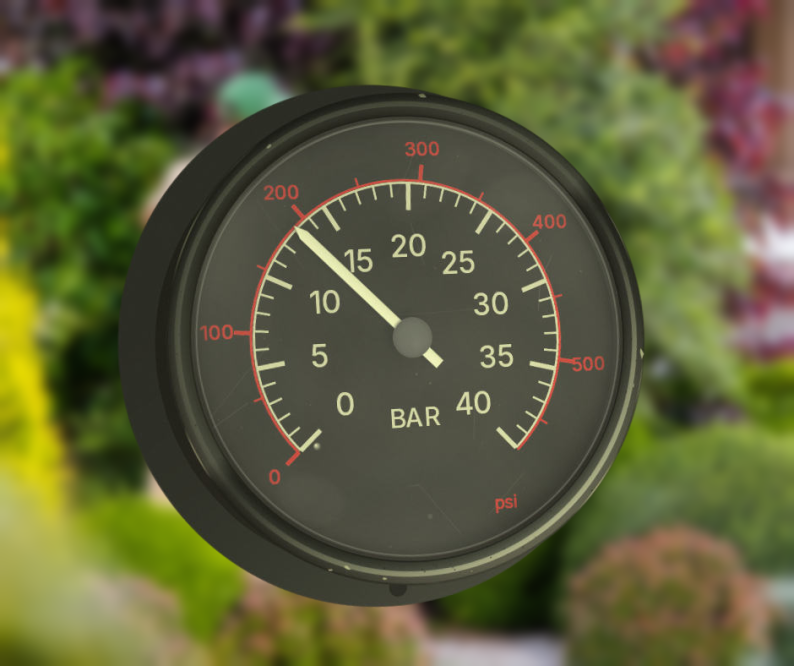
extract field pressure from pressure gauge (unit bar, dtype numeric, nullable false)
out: 13 bar
